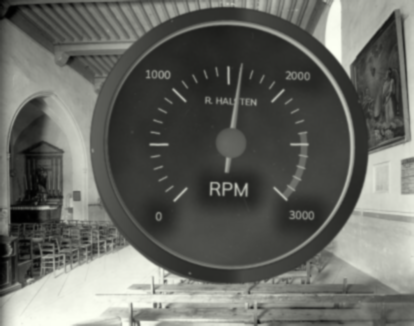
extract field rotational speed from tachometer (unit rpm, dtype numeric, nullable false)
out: 1600 rpm
